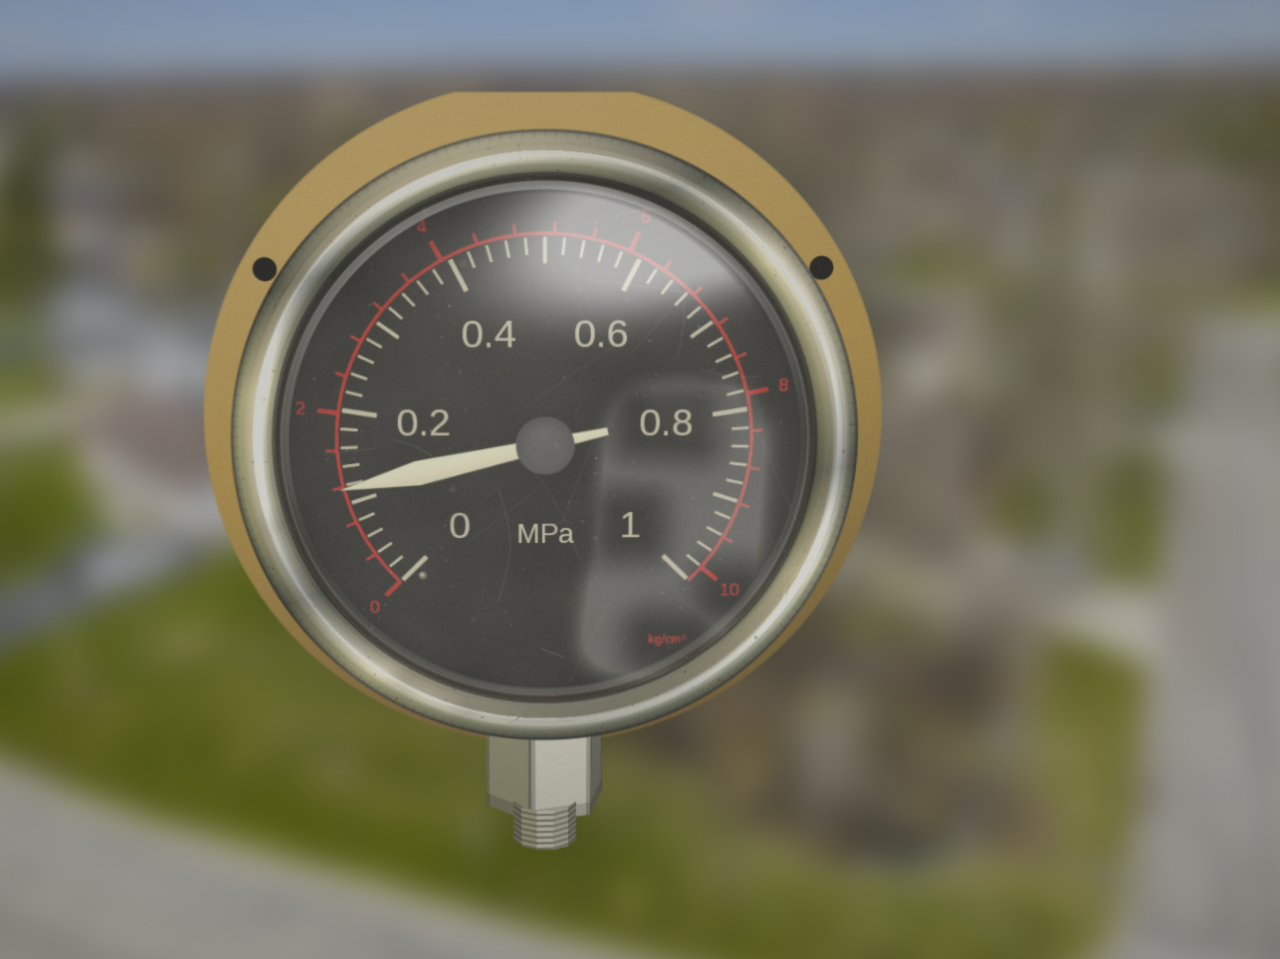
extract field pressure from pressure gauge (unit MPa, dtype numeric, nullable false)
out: 0.12 MPa
